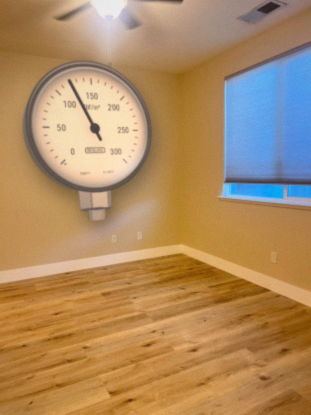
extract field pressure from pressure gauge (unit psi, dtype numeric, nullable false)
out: 120 psi
